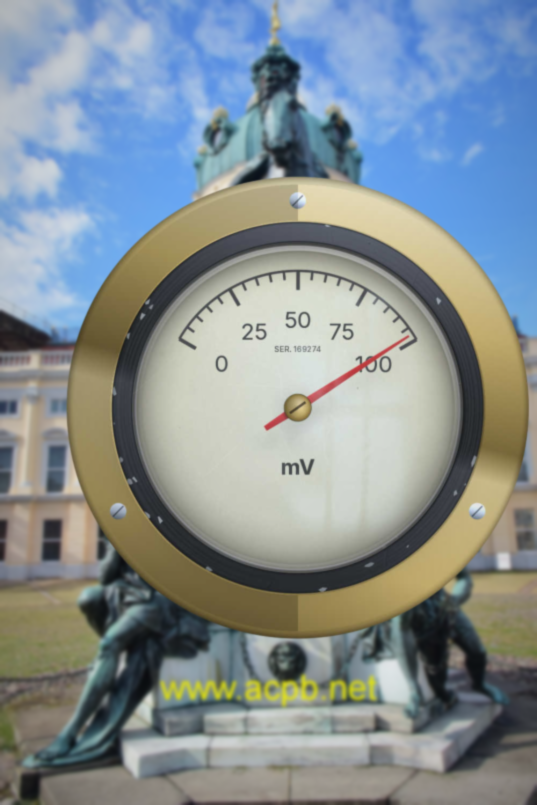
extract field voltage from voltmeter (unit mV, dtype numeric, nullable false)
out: 97.5 mV
